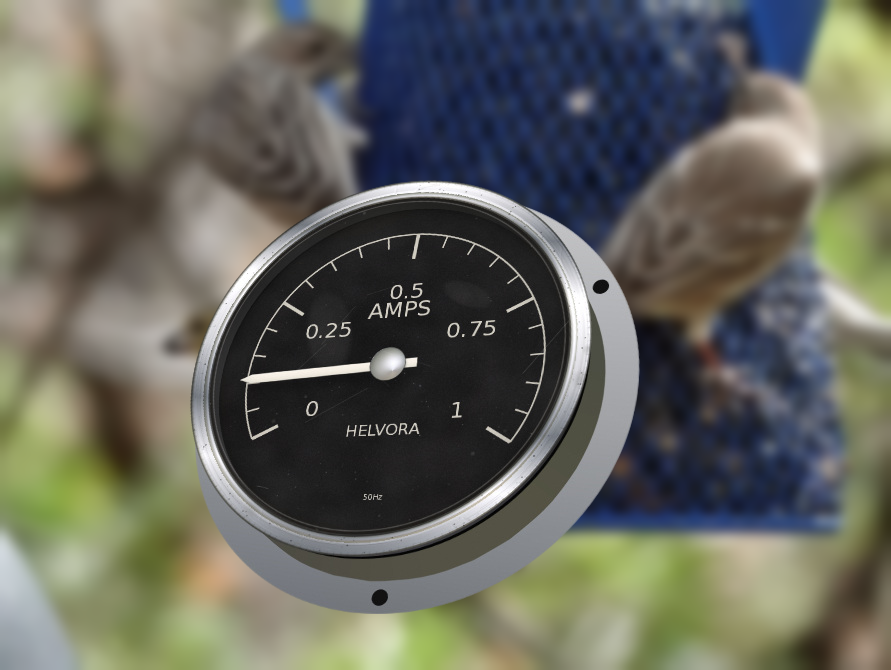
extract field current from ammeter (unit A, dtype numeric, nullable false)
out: 0.1 A
